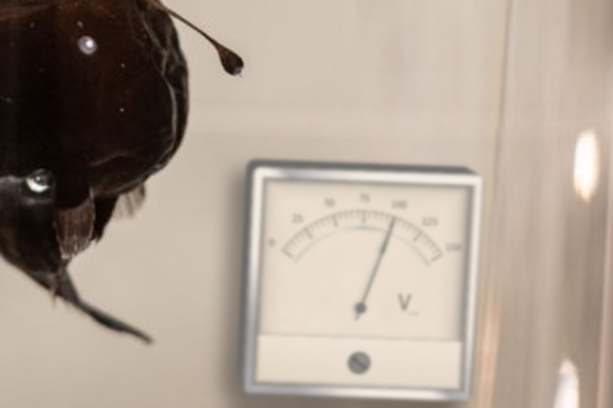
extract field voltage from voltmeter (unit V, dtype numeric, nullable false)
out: 100 V
